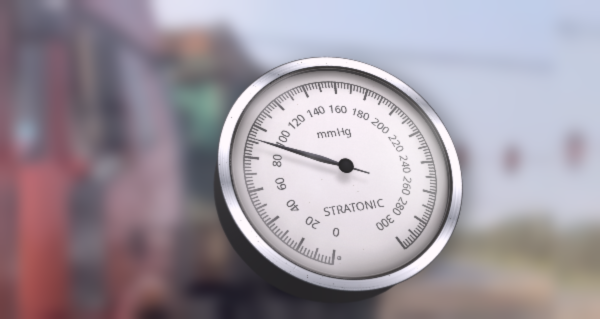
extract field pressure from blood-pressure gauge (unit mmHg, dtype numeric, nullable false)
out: 90 mmHg
